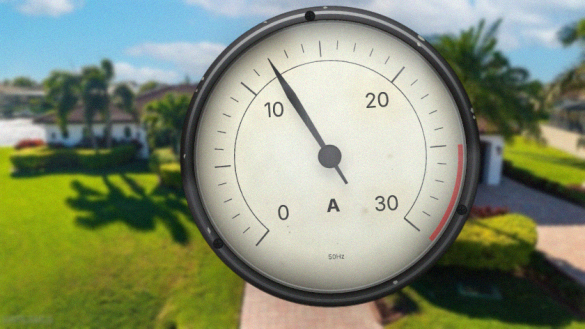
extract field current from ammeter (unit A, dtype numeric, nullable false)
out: 12 A
